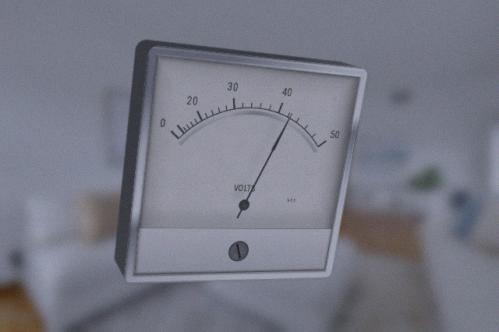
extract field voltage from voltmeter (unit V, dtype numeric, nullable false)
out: 42 V
